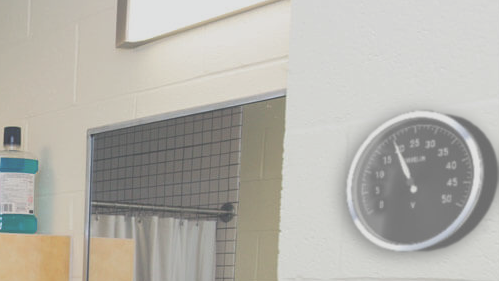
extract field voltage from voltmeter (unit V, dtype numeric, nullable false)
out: 20 V
